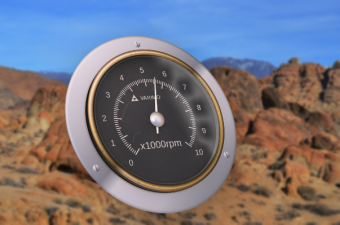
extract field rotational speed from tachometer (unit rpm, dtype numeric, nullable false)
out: 5500 rpm
